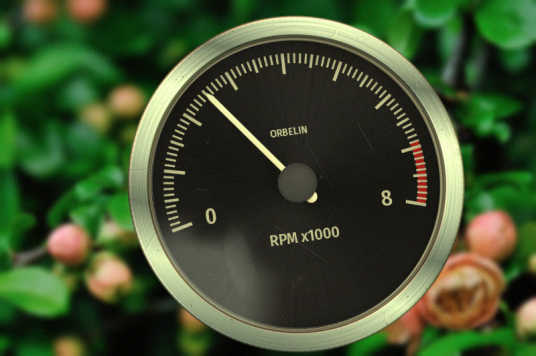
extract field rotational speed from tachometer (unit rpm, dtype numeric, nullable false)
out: 2500 rpm
